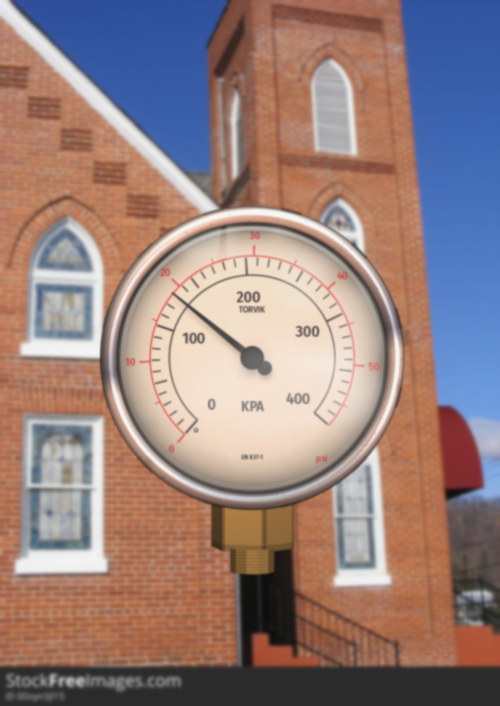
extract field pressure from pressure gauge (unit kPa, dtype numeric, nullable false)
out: 130 kPa
